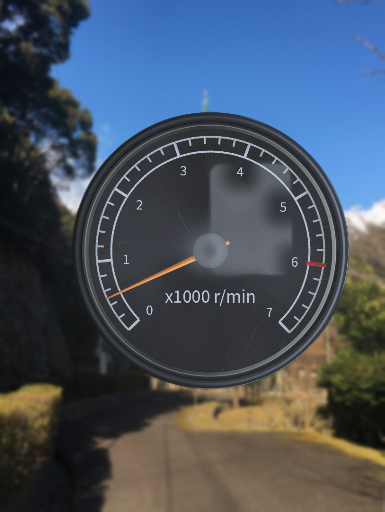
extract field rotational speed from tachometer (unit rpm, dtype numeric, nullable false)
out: 500 rpm
